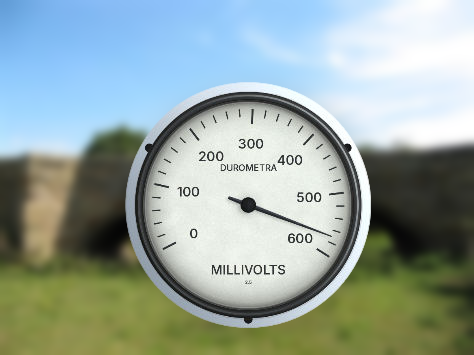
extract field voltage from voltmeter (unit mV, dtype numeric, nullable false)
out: 570 mV
